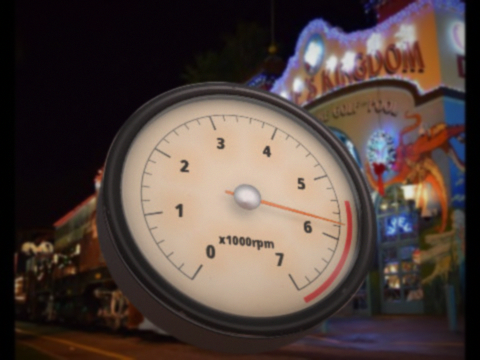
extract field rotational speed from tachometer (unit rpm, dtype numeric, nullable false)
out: 5800 rpm
